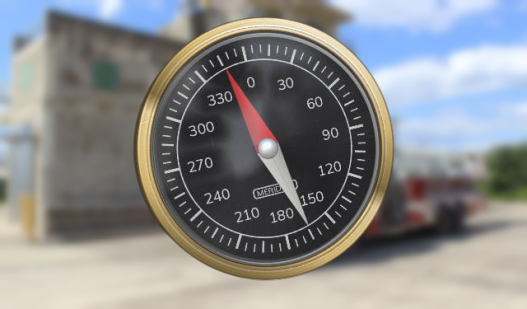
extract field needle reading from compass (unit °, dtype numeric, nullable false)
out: 345 °
